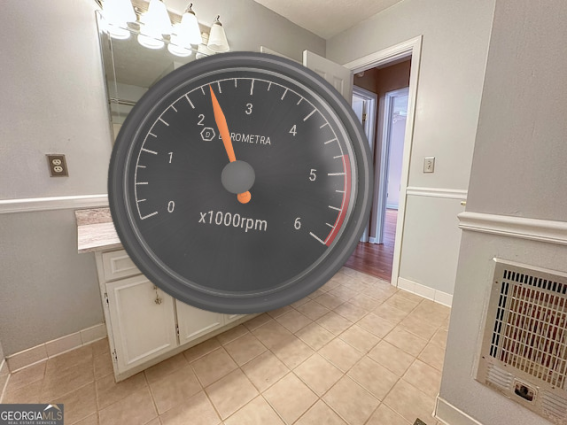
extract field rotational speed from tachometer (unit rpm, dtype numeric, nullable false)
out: 2375 rpm
